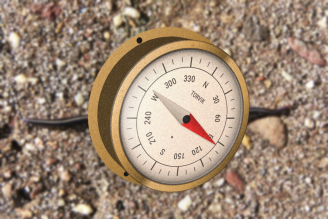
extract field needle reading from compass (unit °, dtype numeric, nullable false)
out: 95 °
